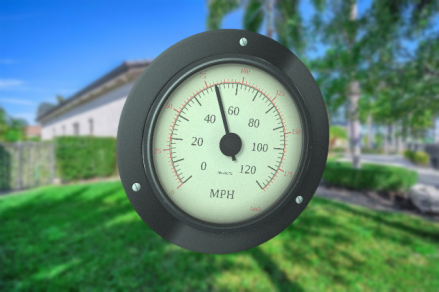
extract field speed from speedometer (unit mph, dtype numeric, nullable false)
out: 50 mph
